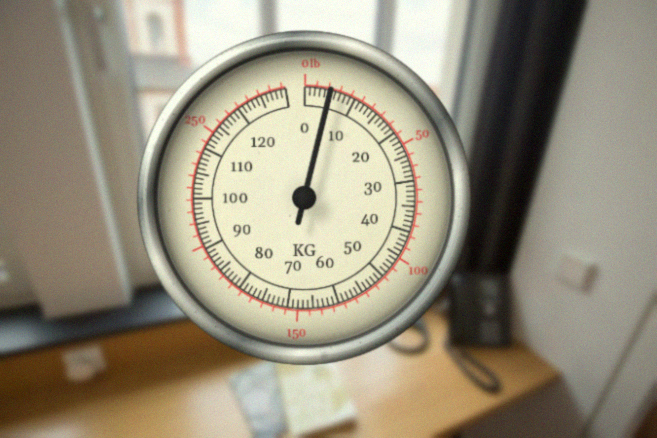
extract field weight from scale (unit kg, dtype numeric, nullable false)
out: 5 kg
